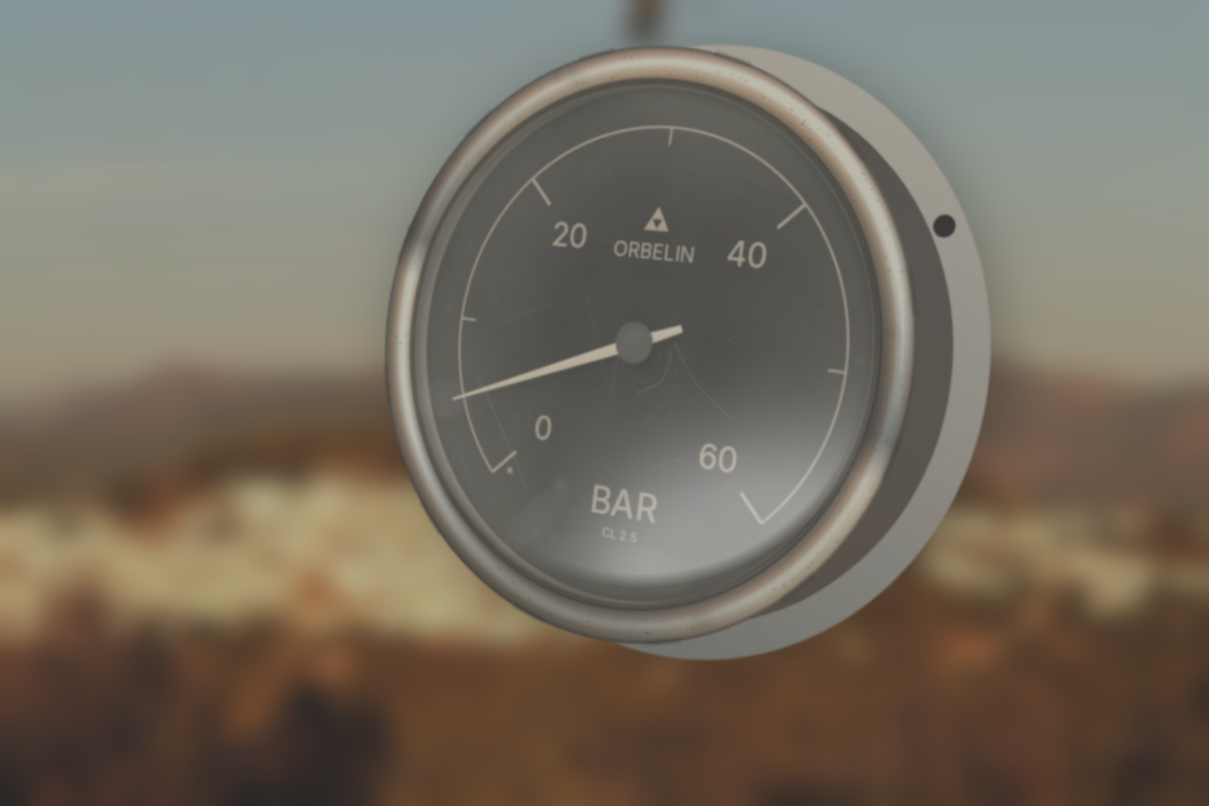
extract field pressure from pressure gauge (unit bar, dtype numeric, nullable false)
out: 5 bar
